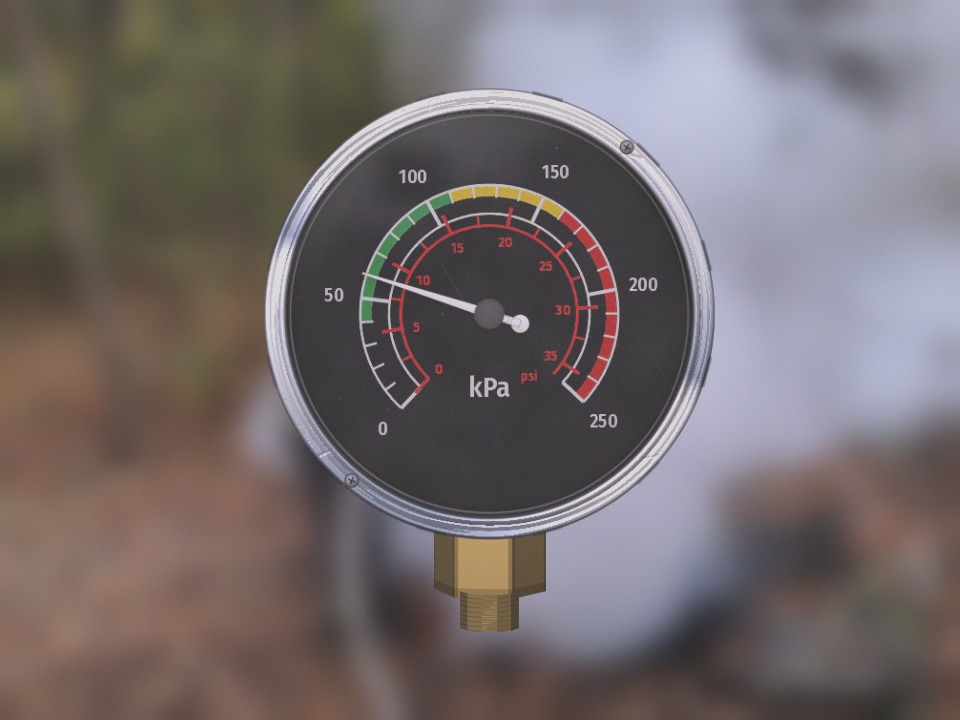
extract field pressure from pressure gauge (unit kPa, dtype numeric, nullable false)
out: 60 kPa
